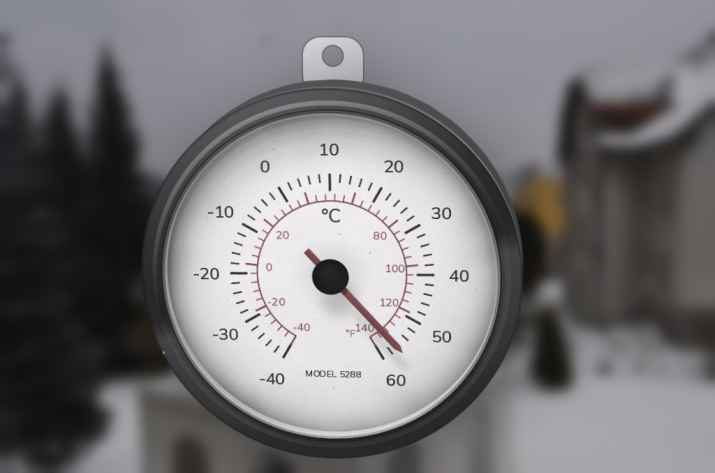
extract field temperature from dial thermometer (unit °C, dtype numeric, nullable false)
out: 56 °C
